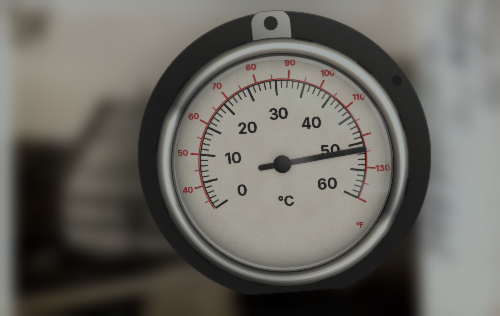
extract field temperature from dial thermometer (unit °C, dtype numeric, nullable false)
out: 51 °C
